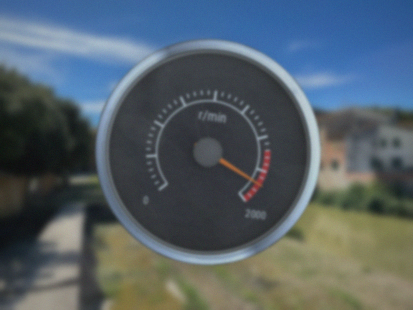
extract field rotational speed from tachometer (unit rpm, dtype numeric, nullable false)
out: 1850 rpm
